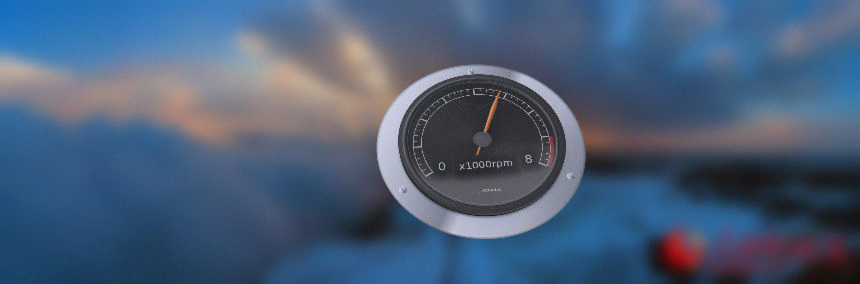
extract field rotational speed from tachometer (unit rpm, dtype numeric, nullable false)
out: 4800 rpm
